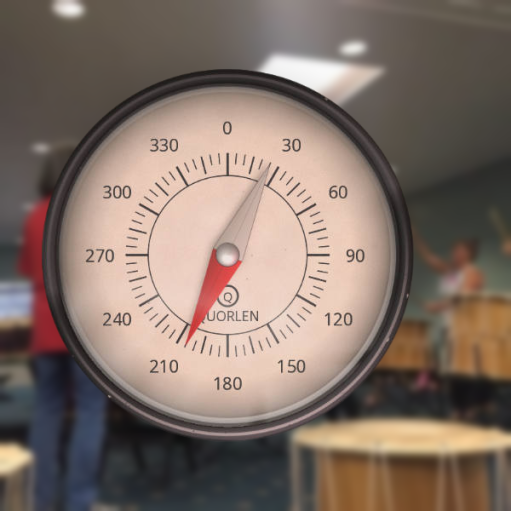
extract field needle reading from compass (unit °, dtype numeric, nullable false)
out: 205 °
